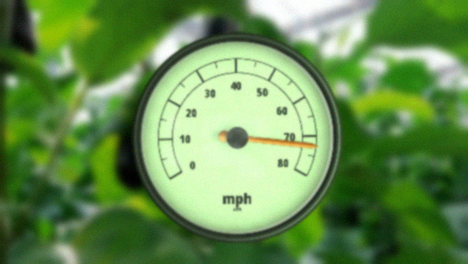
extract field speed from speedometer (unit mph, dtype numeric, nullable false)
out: 72.5 mph
